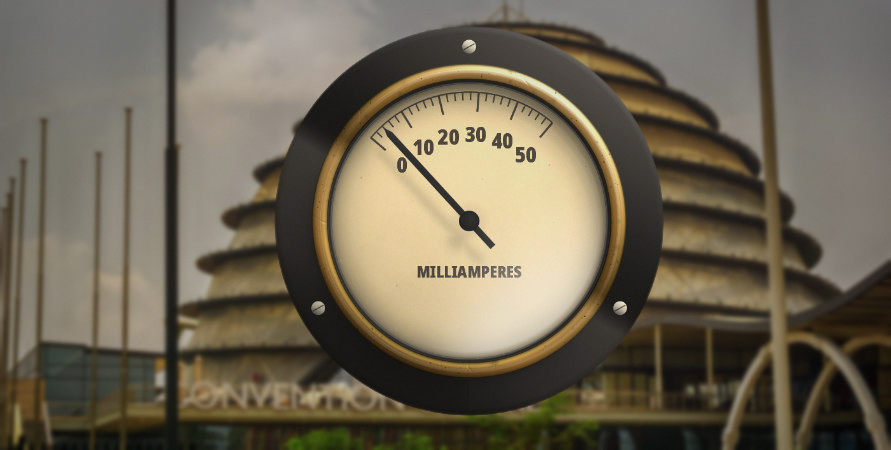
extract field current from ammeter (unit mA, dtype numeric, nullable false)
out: 4 mA
